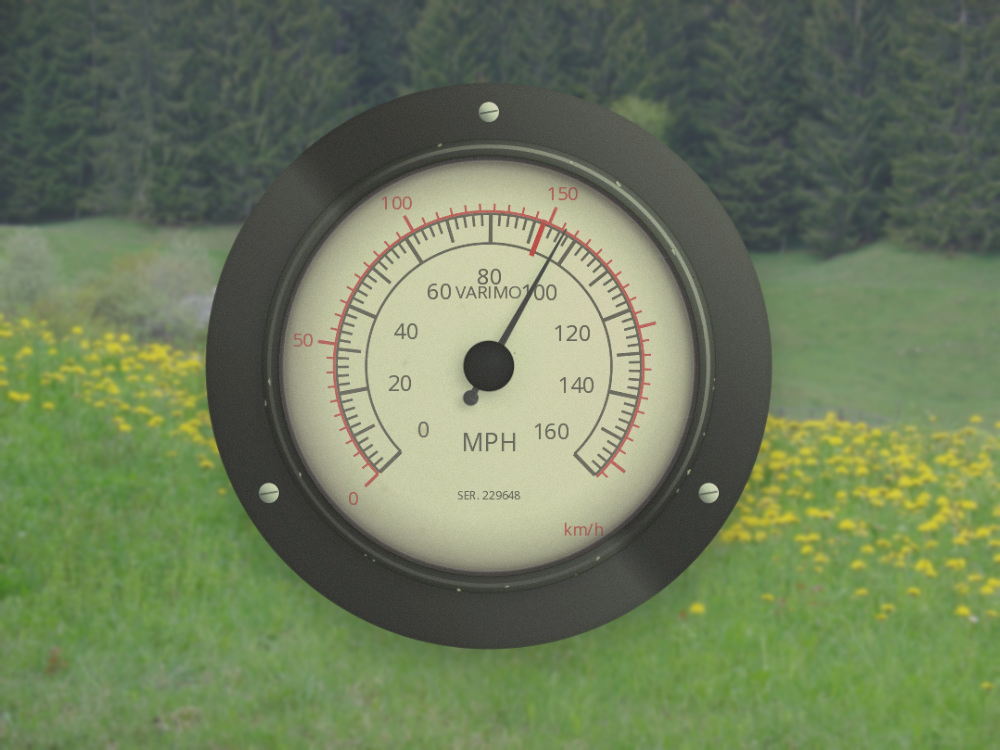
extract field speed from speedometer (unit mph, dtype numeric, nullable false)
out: 97 mph
